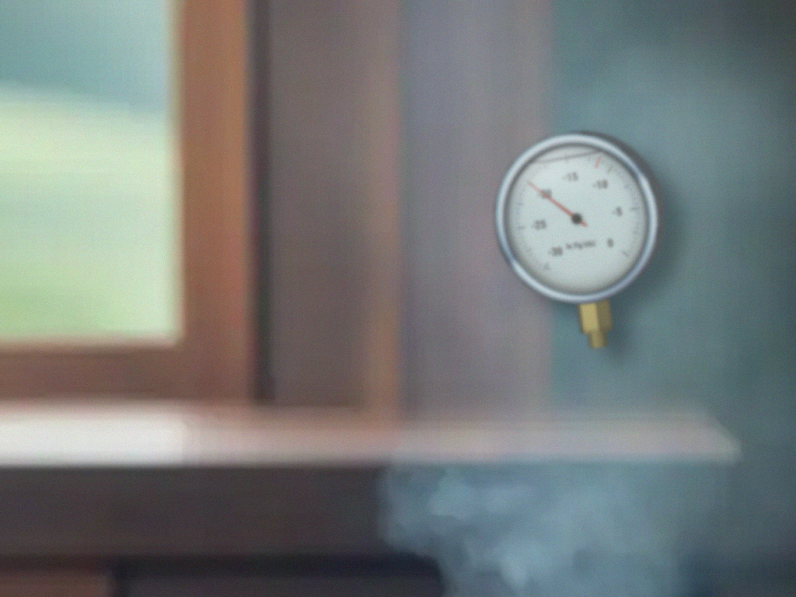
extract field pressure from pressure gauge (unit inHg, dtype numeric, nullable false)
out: -20 inHg
